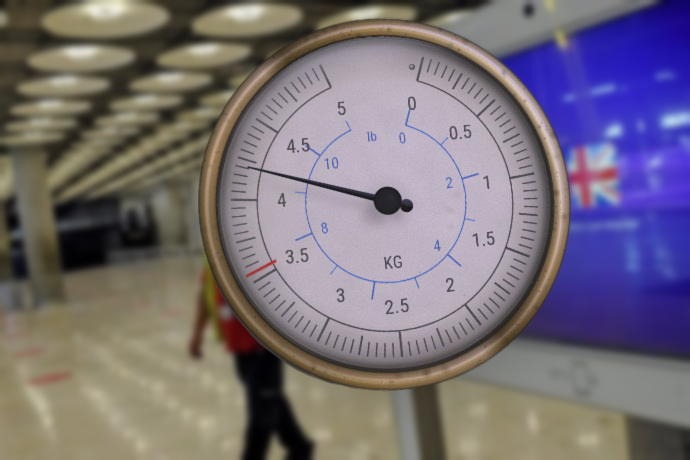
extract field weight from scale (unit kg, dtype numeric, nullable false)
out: 4.2 kg
